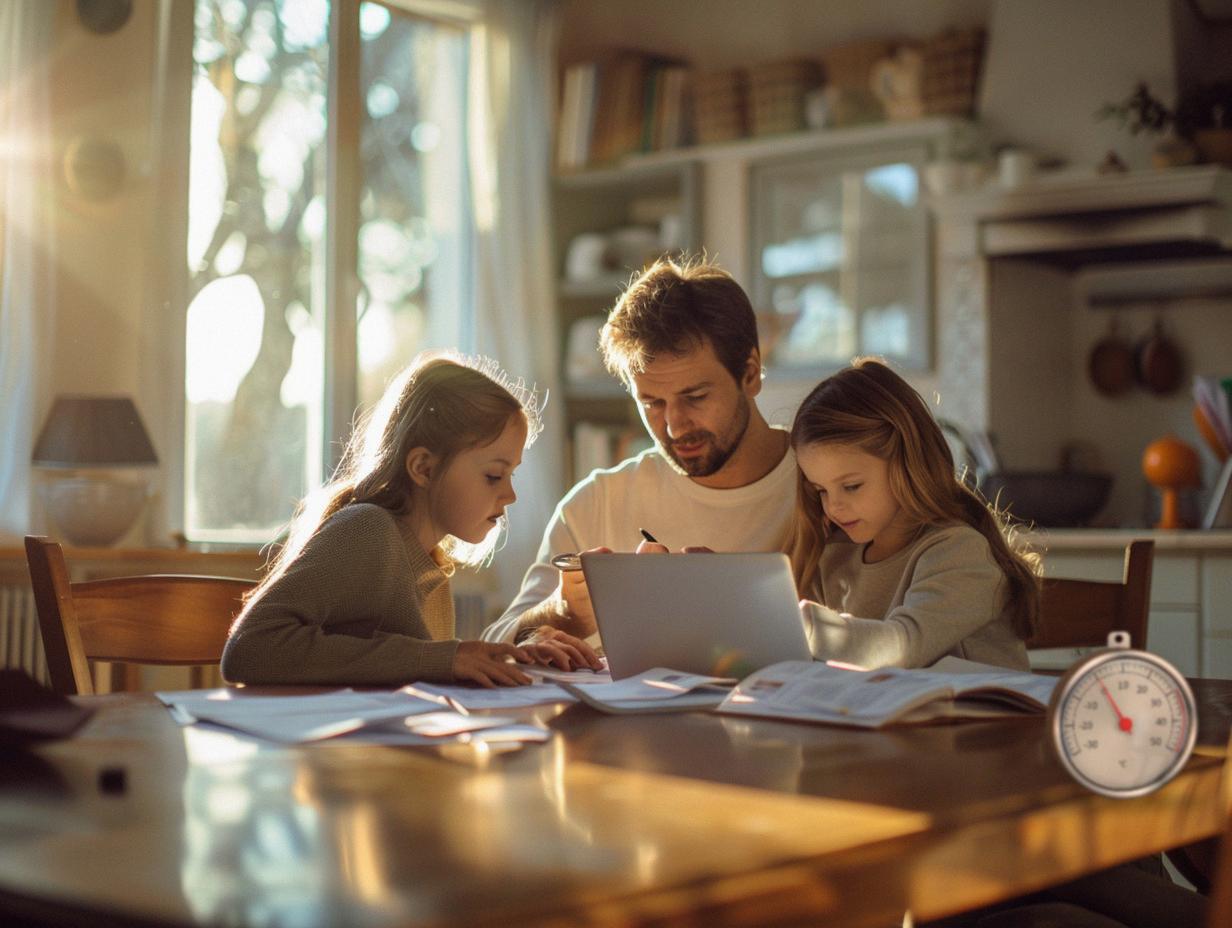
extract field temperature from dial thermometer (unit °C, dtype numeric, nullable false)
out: 0 °C
